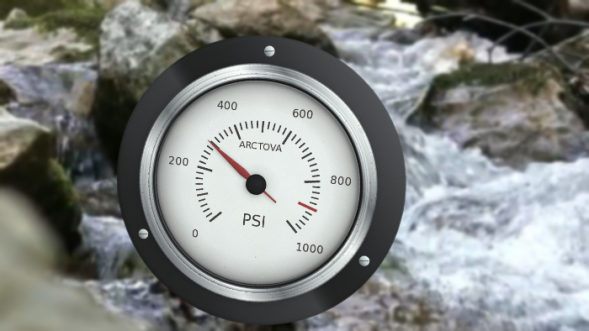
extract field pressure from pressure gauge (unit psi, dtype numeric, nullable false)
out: 300 psi
